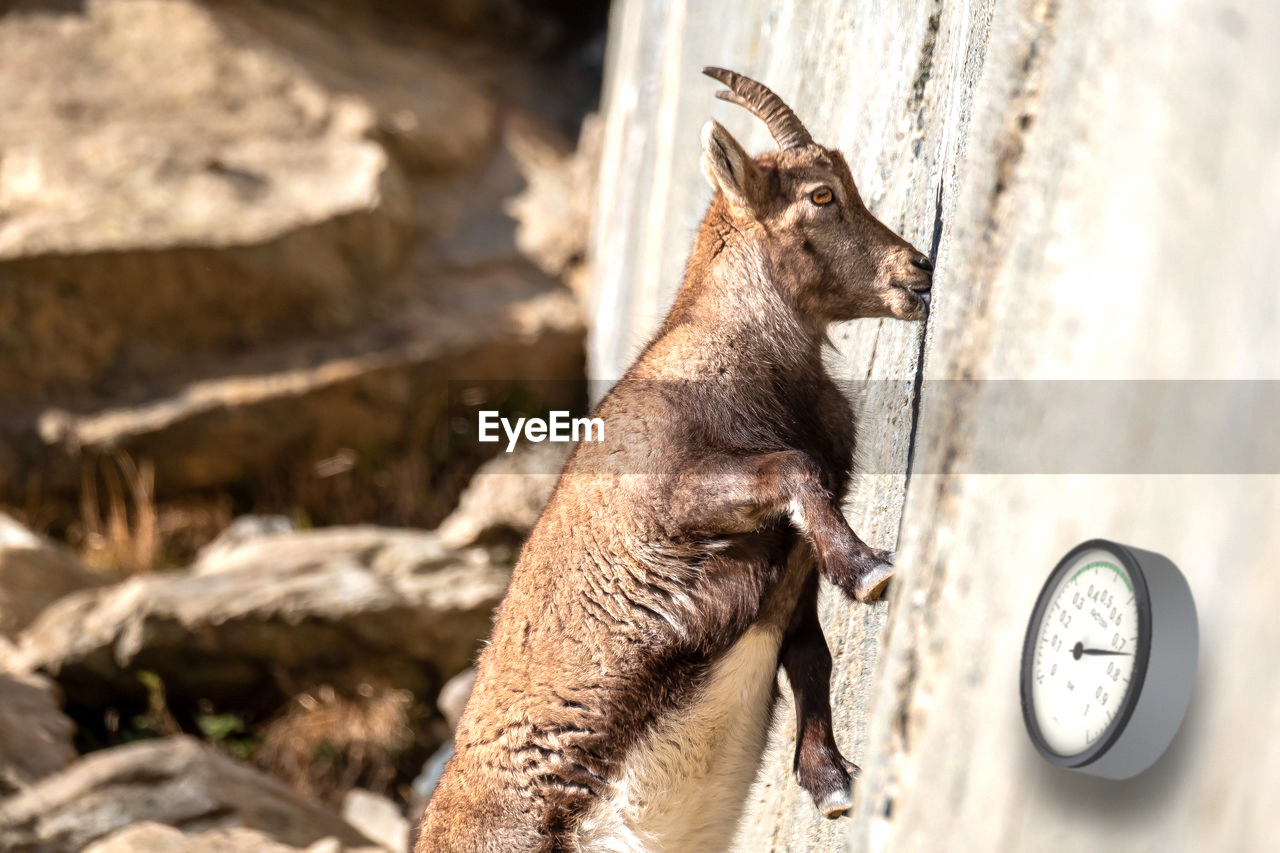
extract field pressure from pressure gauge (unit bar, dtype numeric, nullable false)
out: 0.74 bar
